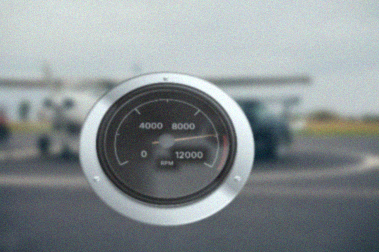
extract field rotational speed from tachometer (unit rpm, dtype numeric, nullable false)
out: 10000 rpm
